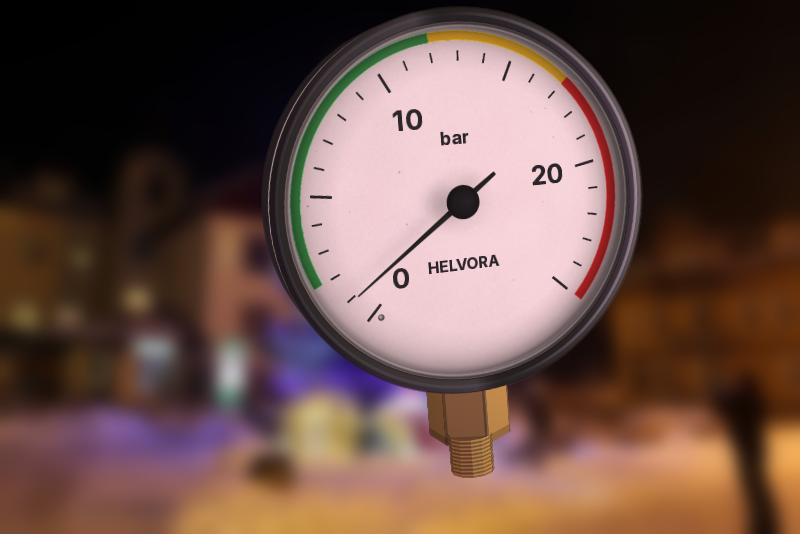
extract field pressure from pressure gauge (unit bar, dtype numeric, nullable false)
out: 1 bar
